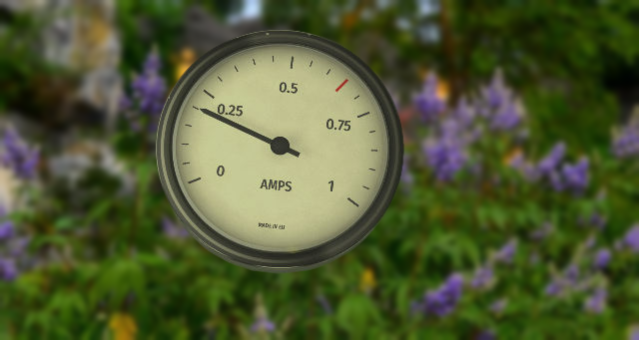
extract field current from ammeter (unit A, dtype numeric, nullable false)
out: 0.2 A
